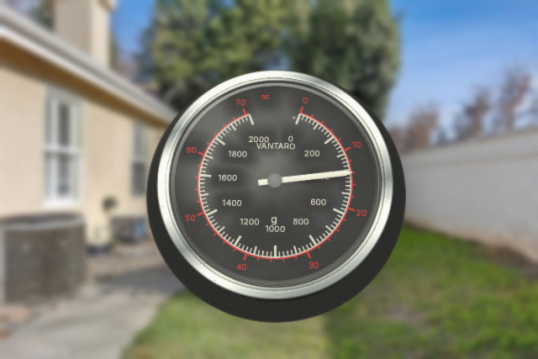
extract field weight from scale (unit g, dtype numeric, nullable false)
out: 400 g
